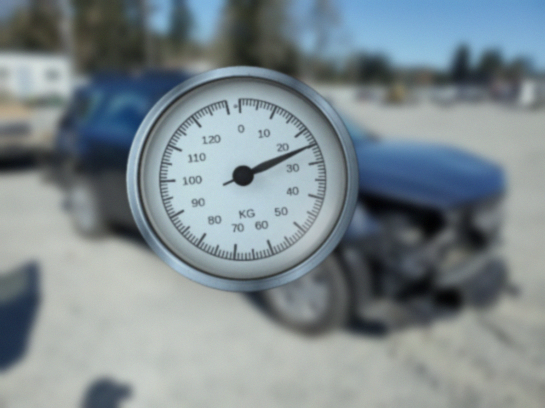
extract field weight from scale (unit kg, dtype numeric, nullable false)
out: 25 kg
